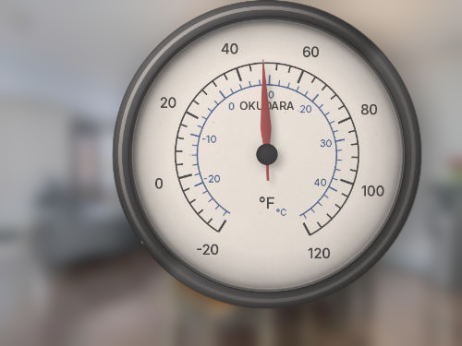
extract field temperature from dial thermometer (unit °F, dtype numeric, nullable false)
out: 48 °F
